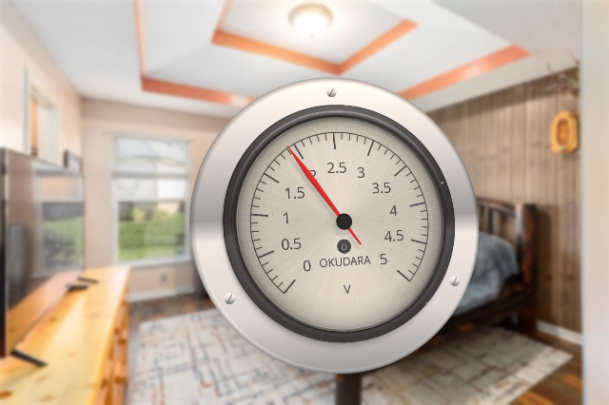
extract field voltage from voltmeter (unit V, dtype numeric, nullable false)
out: 1.9 V
